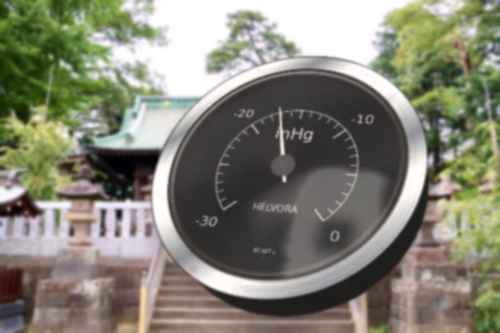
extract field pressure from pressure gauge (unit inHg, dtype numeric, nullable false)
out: -17 inHg
